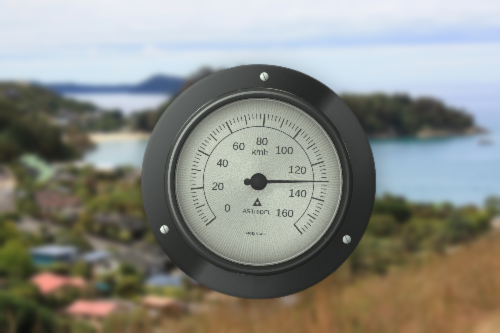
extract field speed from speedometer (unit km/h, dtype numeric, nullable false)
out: 130 km/h
